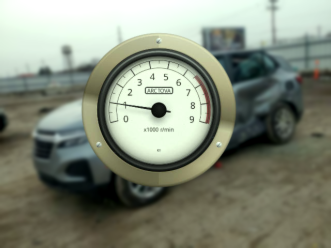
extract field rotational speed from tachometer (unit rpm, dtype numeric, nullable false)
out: 1000 rpm
